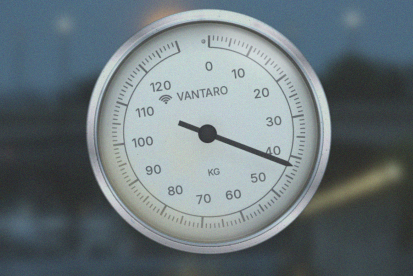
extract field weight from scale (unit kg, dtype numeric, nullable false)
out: 42 kg
